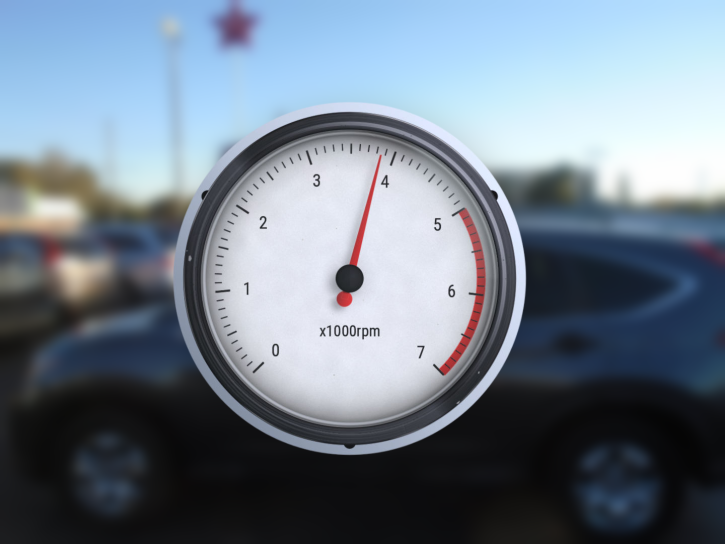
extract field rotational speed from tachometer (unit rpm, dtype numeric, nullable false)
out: 3850 rpm
